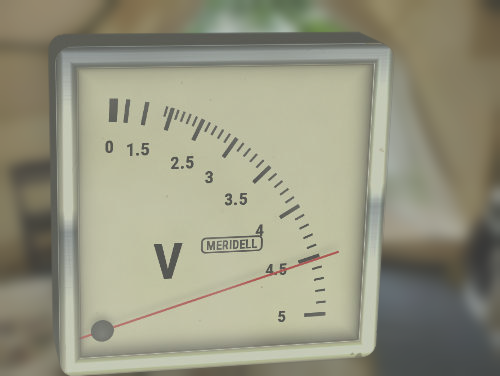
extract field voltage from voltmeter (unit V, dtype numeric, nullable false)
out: 4.5 V
